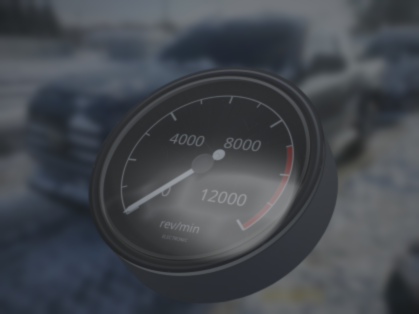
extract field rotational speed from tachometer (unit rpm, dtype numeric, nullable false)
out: 0 rpm
